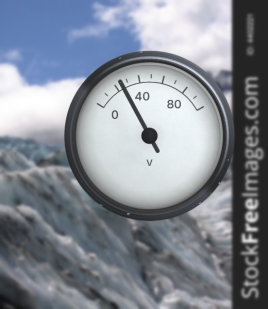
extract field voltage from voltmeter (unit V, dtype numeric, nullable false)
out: 25 V
